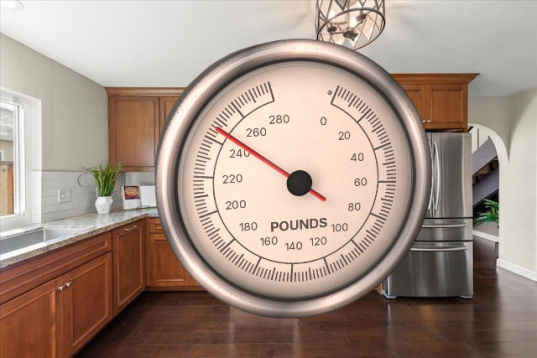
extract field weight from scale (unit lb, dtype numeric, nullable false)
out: 246 lb
